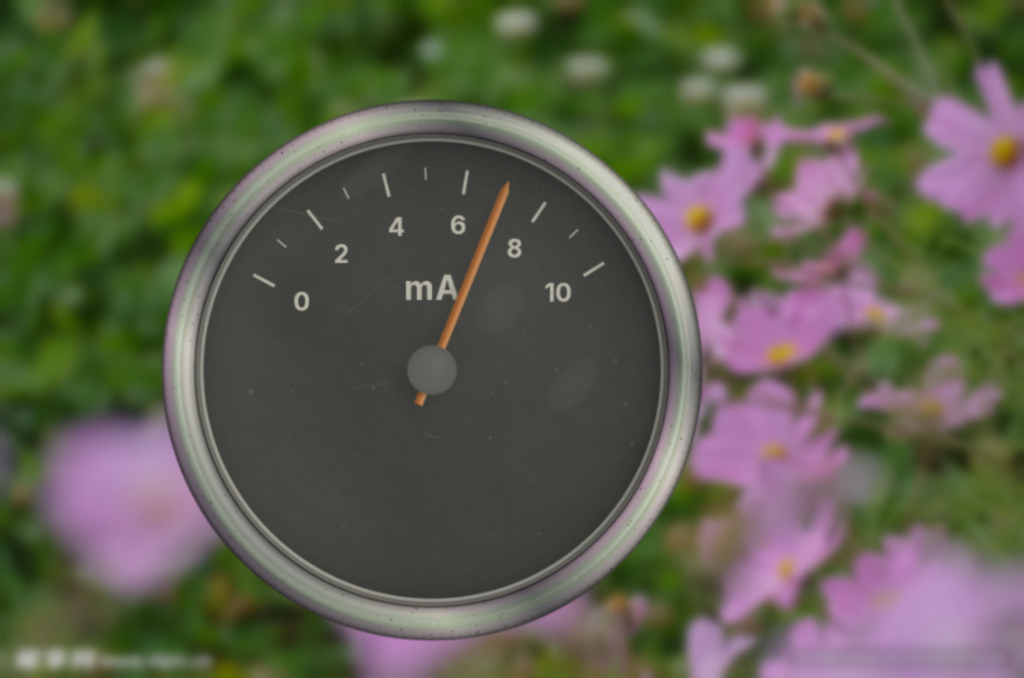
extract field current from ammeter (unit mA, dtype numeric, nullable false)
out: 7 mA
